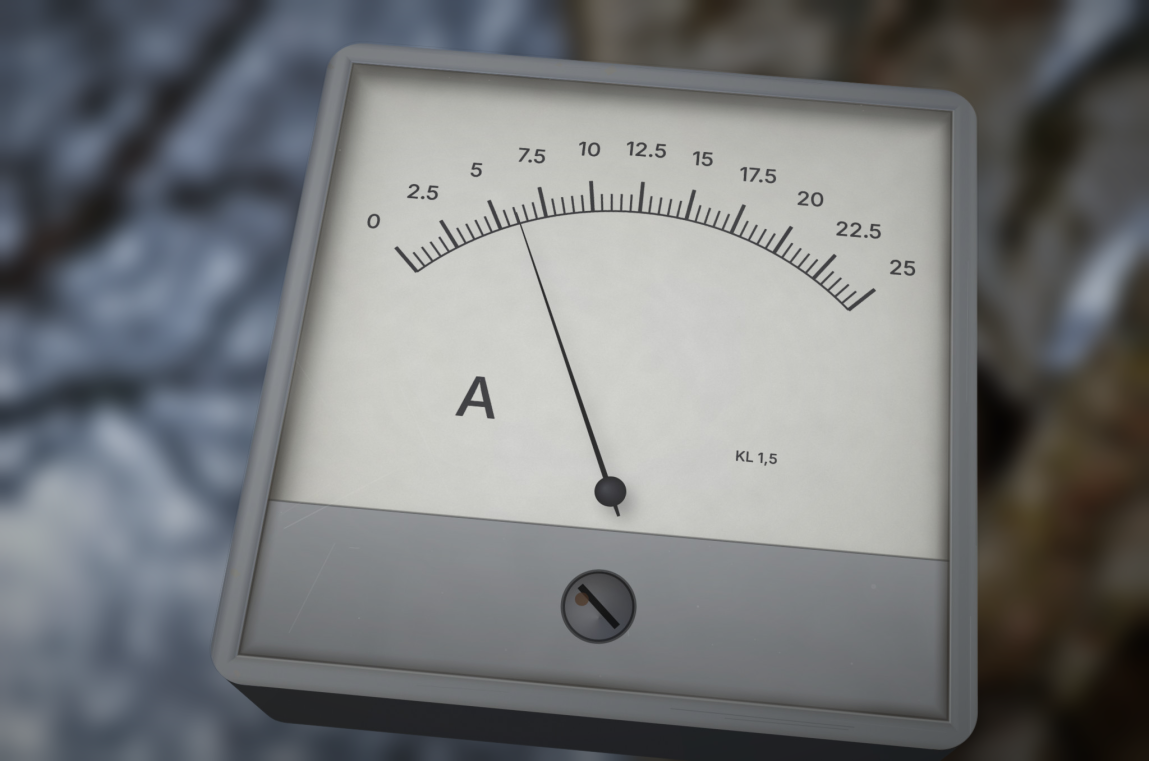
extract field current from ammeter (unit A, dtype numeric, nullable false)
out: 6 A
